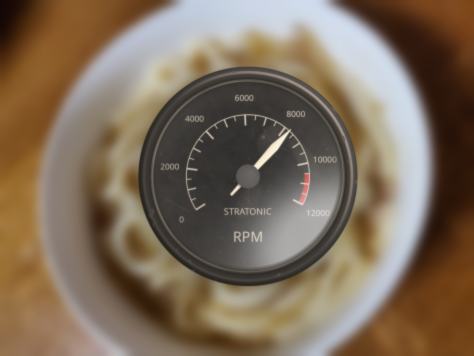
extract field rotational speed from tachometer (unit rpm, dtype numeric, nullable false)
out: 8250 rpm
